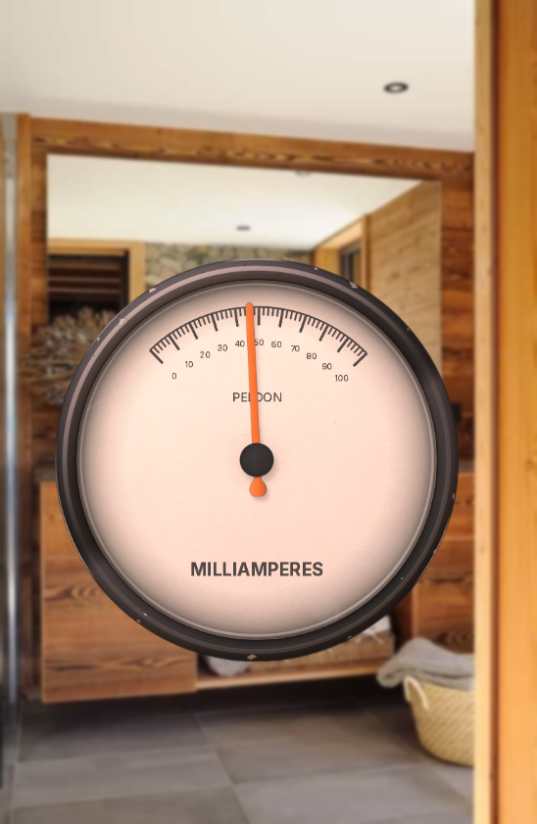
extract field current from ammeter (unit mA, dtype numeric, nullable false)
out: 46 mA
